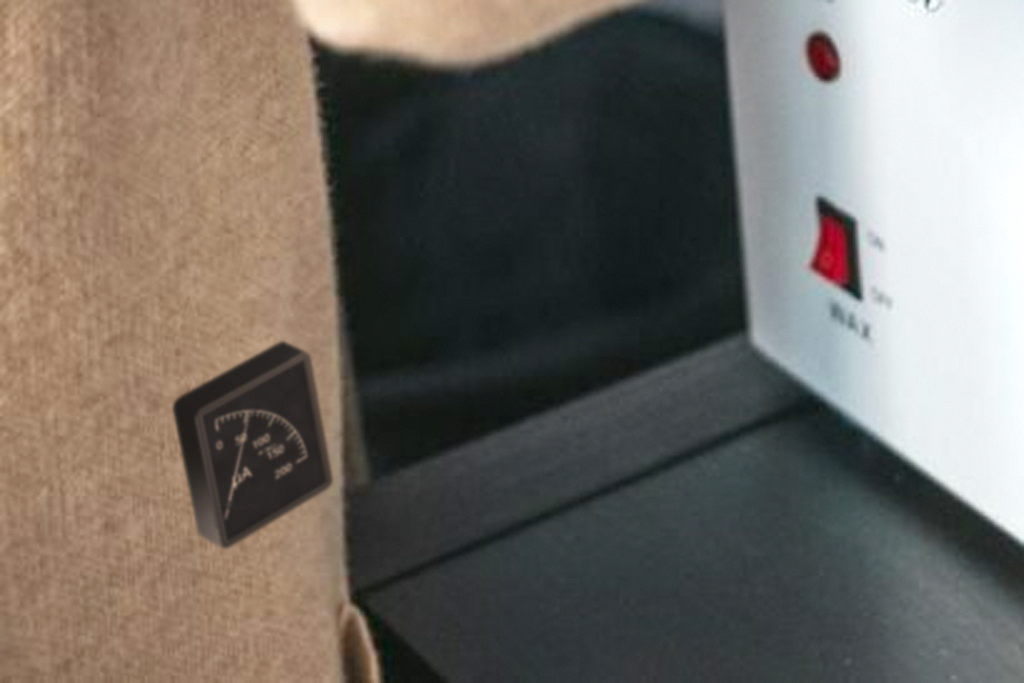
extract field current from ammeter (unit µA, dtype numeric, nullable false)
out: 50 µA
